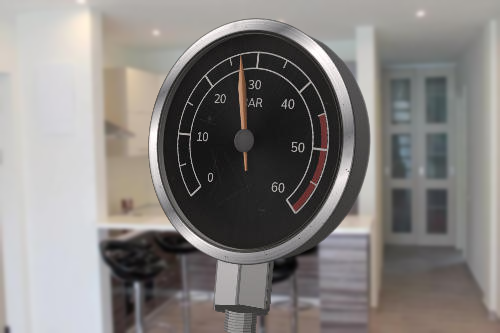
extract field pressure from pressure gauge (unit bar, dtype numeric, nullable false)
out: 27.5 bar
